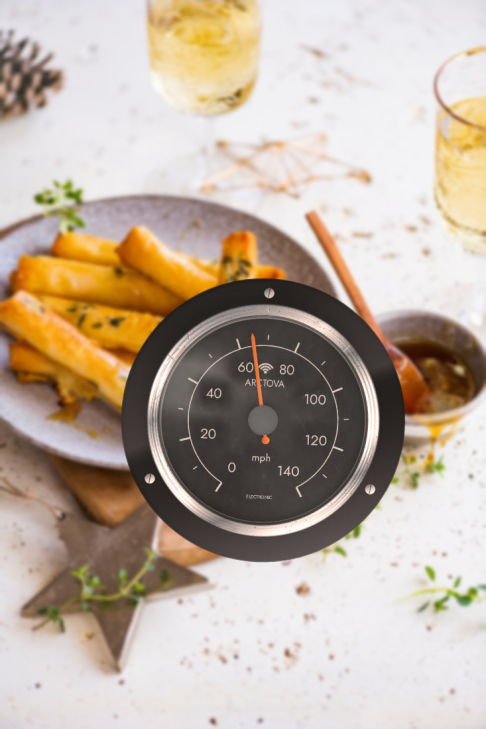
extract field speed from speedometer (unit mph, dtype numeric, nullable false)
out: 65 mph
